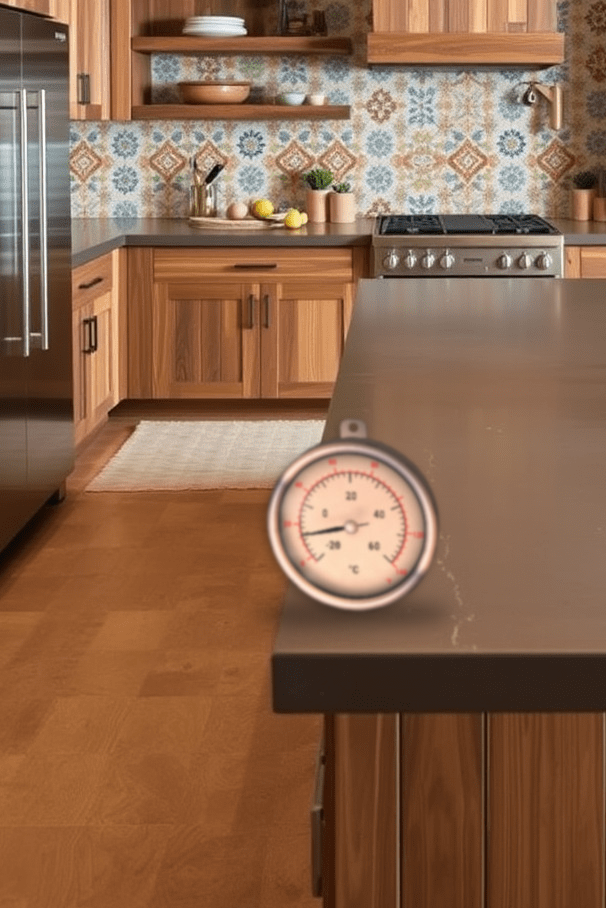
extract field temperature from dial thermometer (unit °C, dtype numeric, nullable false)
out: -10 °C
